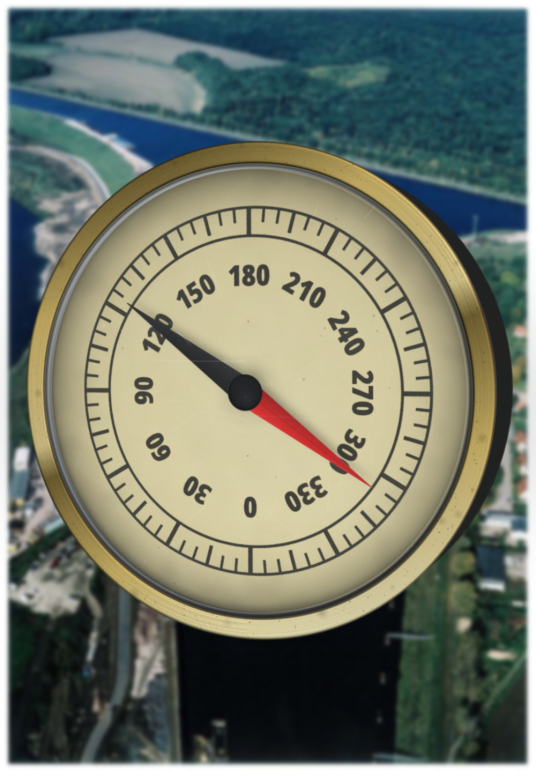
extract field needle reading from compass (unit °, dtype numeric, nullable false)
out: 305 °
